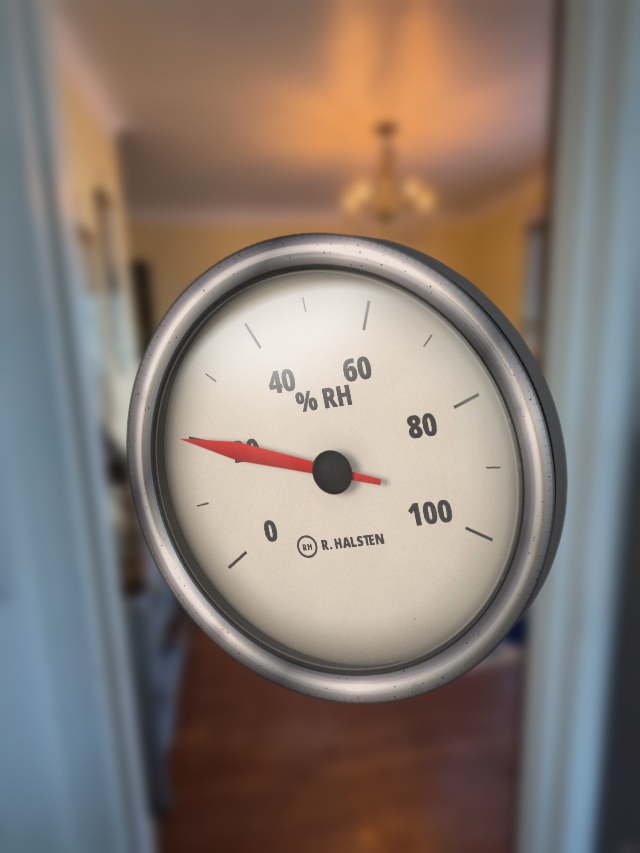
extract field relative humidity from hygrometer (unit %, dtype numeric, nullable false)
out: 20 %
